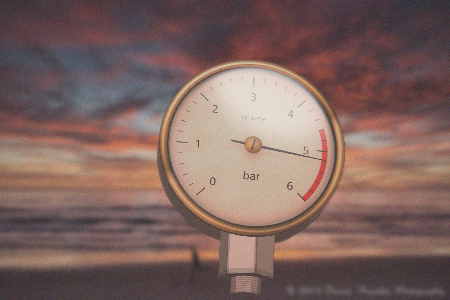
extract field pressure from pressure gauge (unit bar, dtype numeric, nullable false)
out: 5.2 bar
